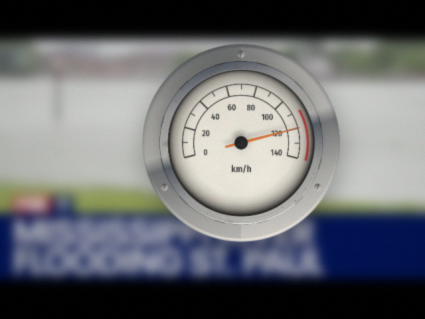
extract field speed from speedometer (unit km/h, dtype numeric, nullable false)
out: 120 km/h
